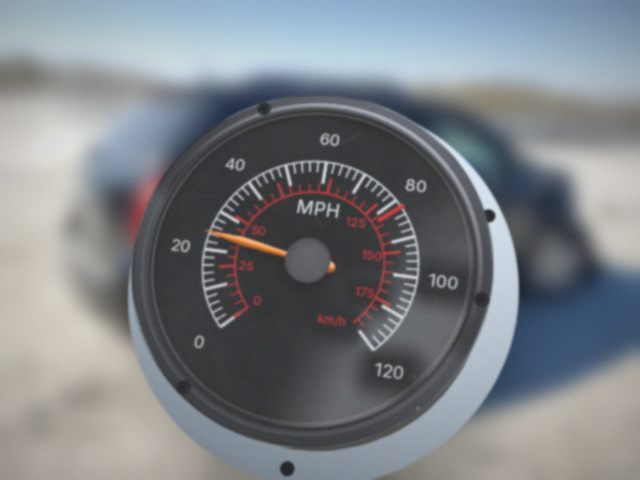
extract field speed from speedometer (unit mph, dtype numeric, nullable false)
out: 24 mph
